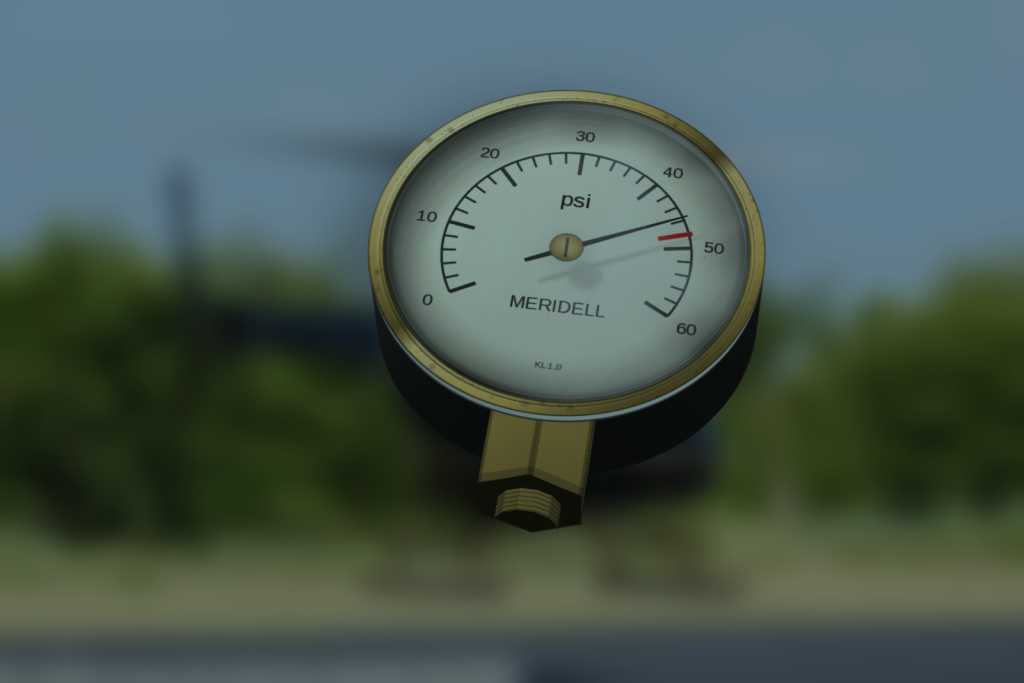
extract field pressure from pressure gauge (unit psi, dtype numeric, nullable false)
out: 46 psi
